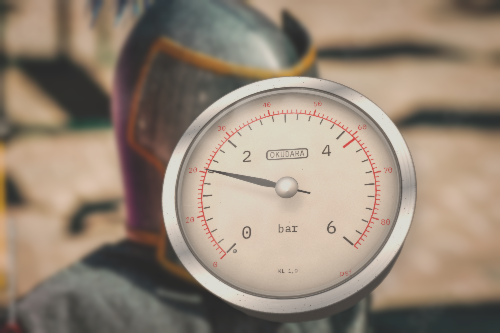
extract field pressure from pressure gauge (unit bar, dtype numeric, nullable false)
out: 1.4 bar
